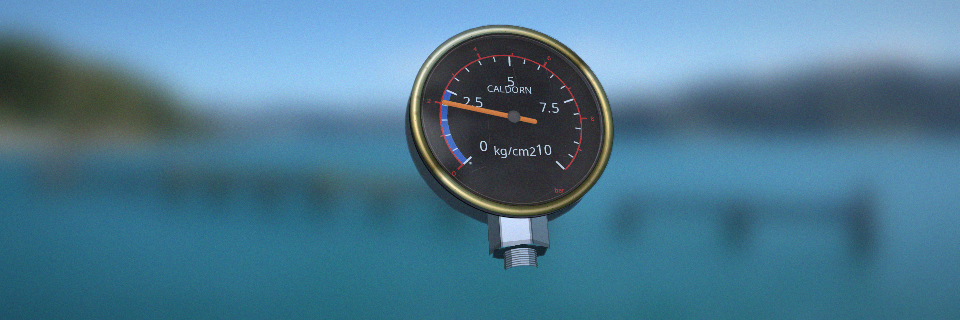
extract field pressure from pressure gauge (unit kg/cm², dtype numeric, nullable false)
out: 2 kg/cm²
